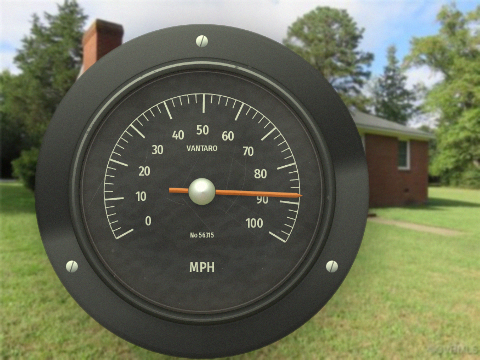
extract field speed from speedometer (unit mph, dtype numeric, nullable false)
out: 88 mph
